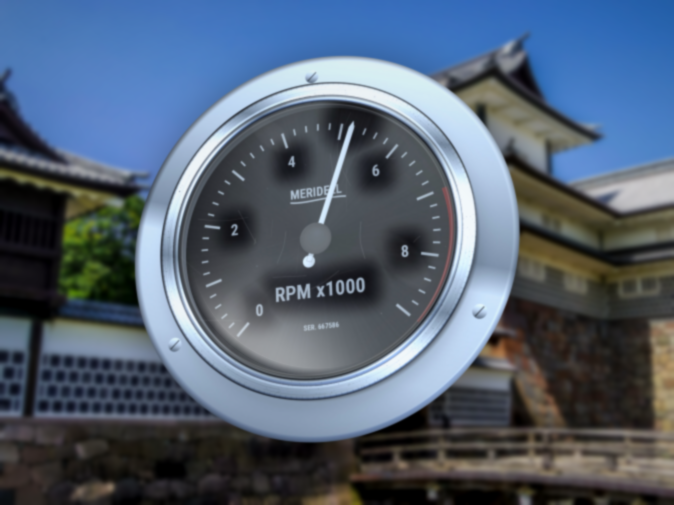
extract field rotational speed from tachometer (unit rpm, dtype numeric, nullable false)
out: 5200 rpm
